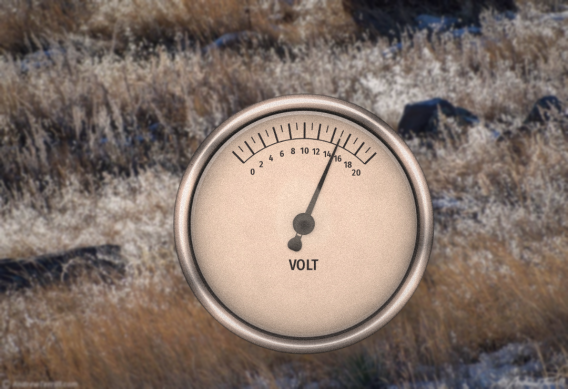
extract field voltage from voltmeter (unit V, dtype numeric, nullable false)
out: 15 V
